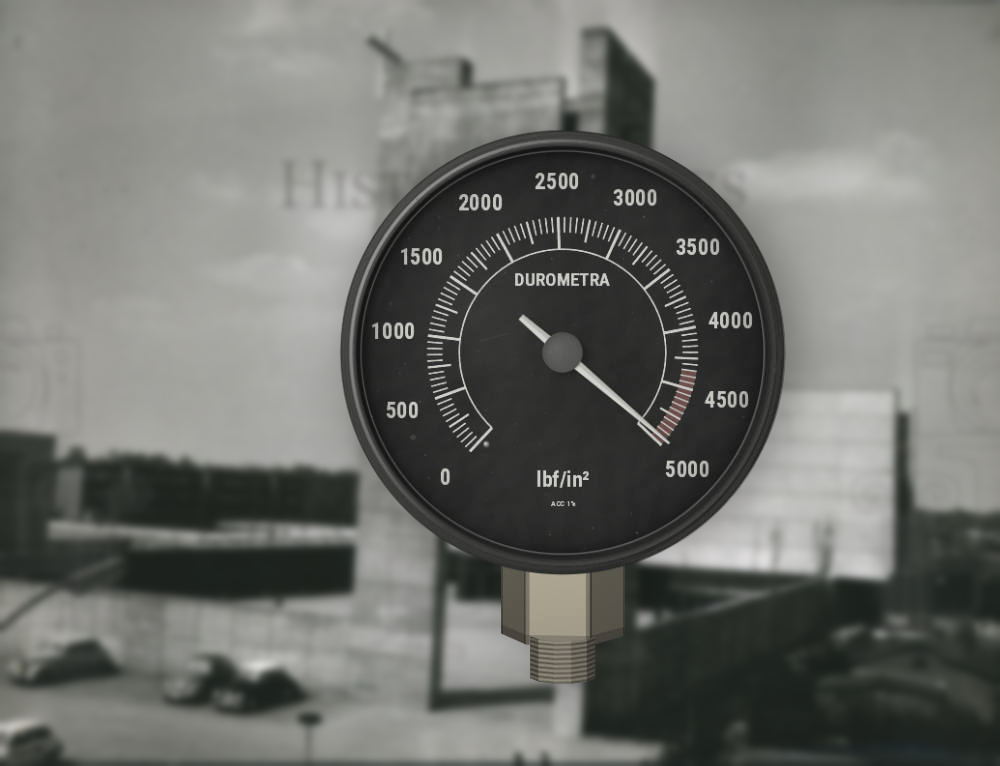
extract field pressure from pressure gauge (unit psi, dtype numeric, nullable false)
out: 4950 psi
